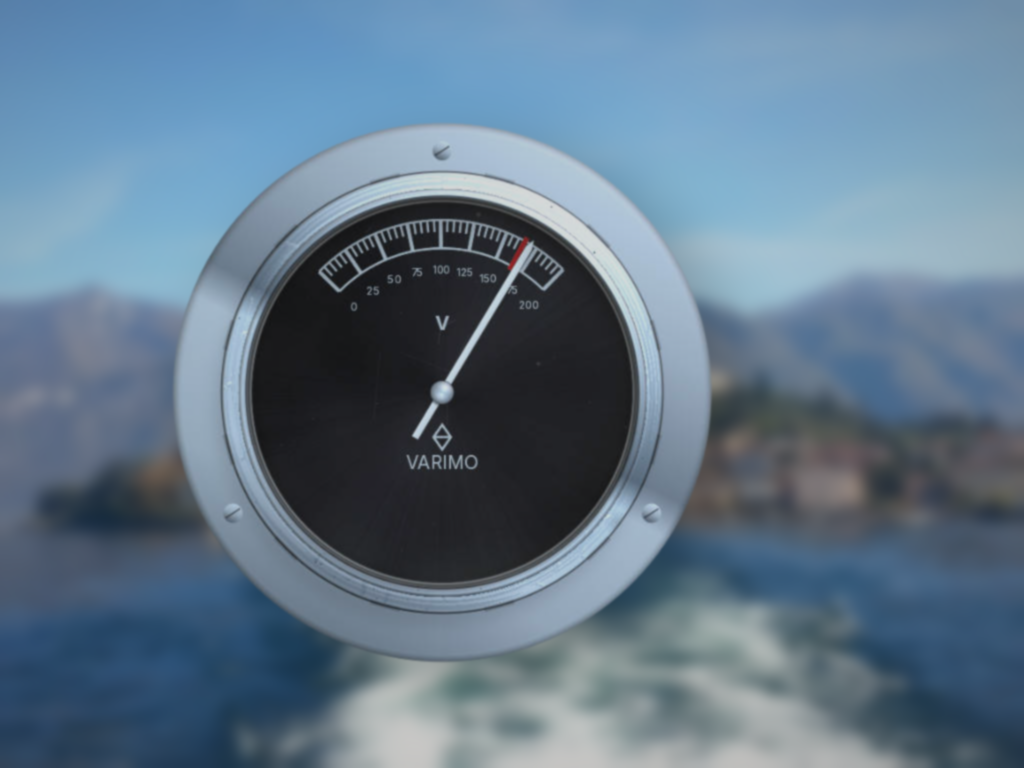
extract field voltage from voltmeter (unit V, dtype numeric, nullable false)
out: 170 V
